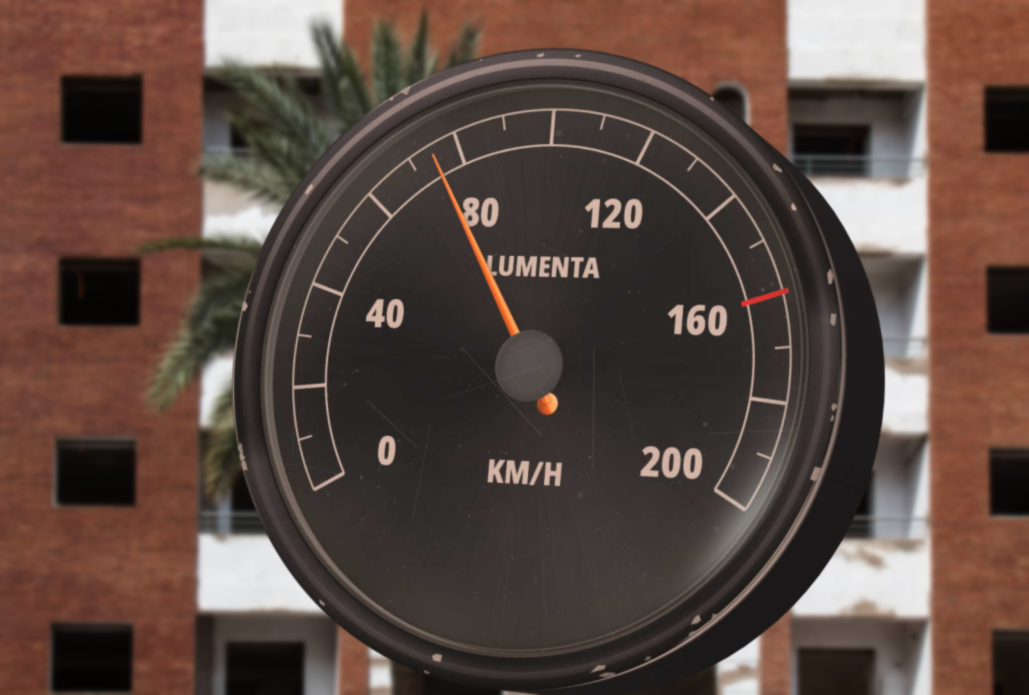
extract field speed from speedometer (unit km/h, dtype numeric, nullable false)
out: 75 km/h
